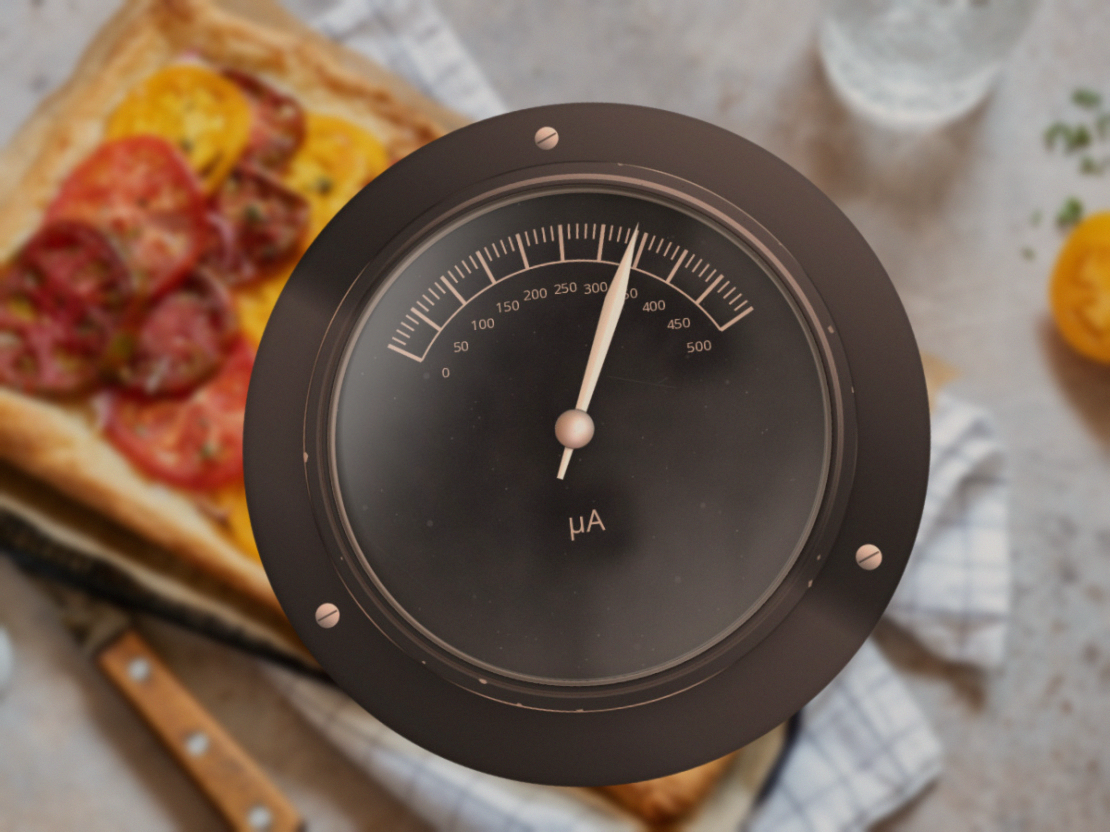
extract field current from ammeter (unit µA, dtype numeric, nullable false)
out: 340 µA
